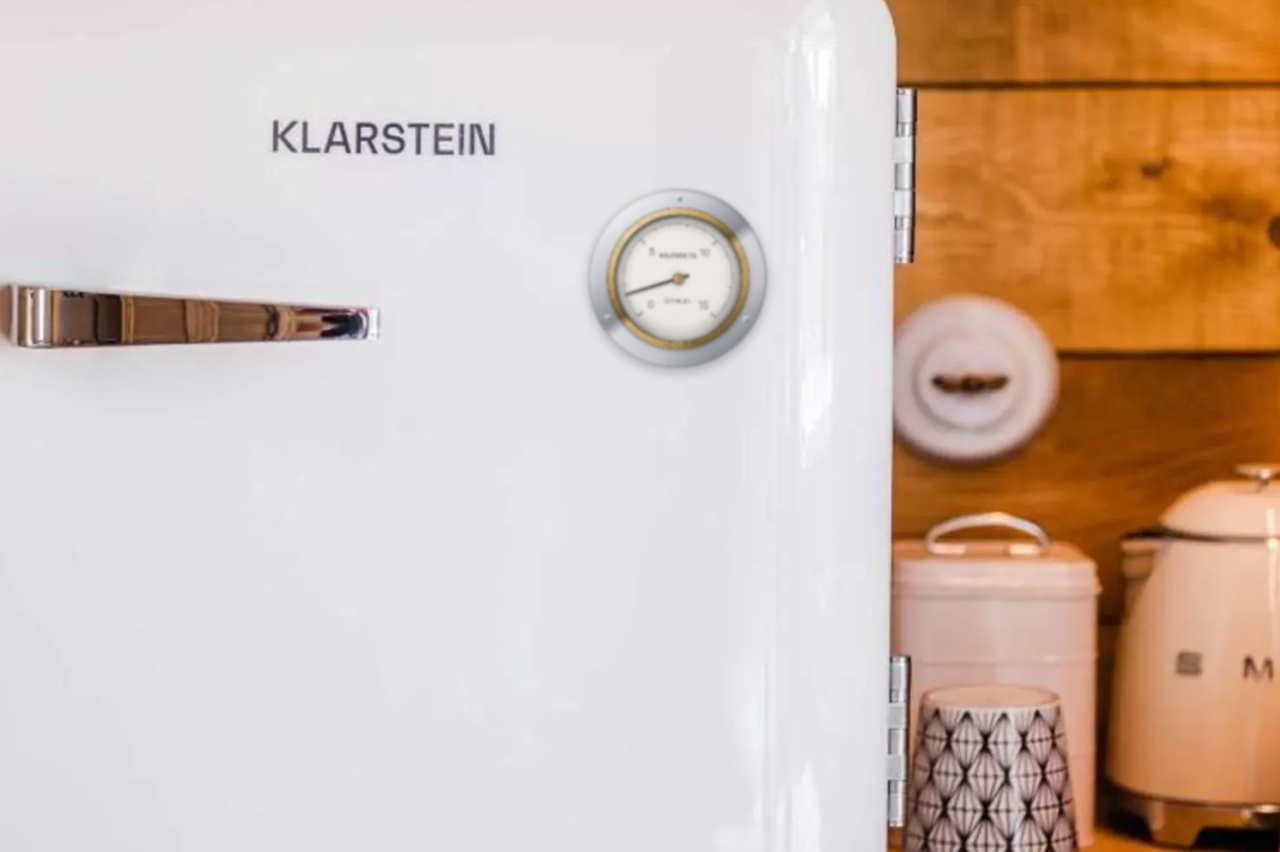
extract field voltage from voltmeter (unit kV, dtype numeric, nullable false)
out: 1.5 kV
